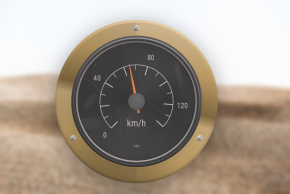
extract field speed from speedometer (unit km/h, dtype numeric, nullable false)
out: 65 km/h
